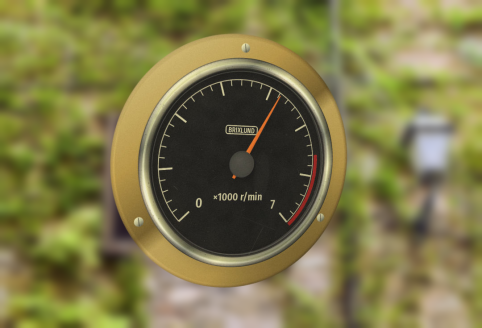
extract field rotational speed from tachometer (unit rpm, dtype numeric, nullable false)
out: 4200 rpm
